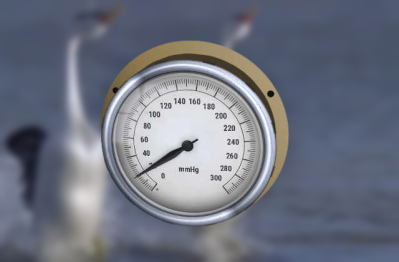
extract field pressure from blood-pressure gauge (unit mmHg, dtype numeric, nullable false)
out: 20 mmHg
